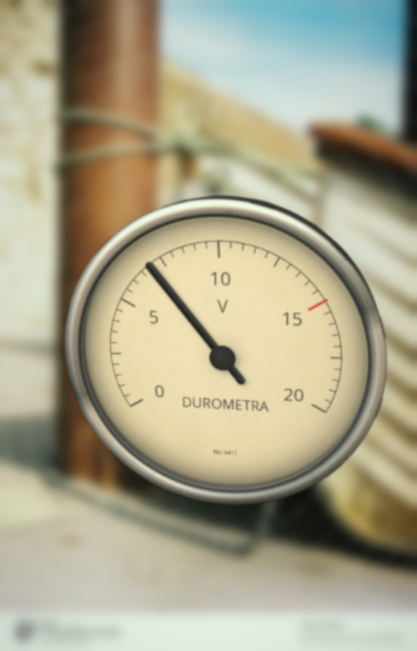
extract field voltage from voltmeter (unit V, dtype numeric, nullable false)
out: 7 V
